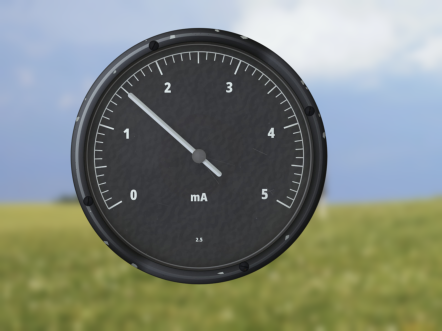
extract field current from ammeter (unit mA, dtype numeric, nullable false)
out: 1.5 mA
